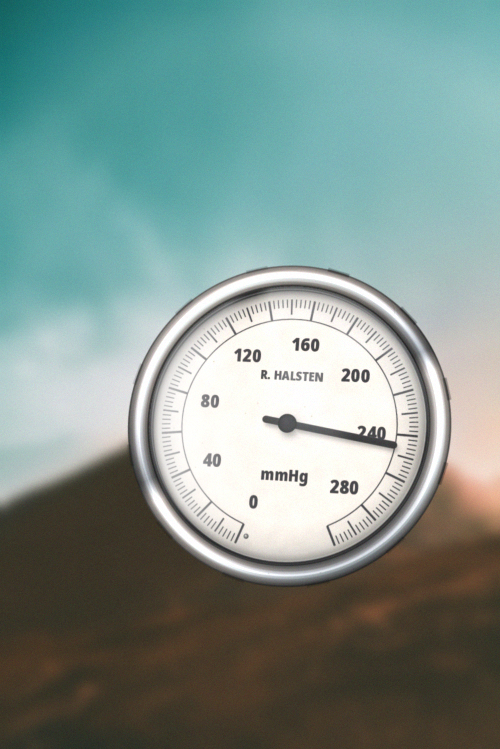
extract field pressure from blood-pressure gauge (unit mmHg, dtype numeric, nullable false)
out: 246 mmHg
